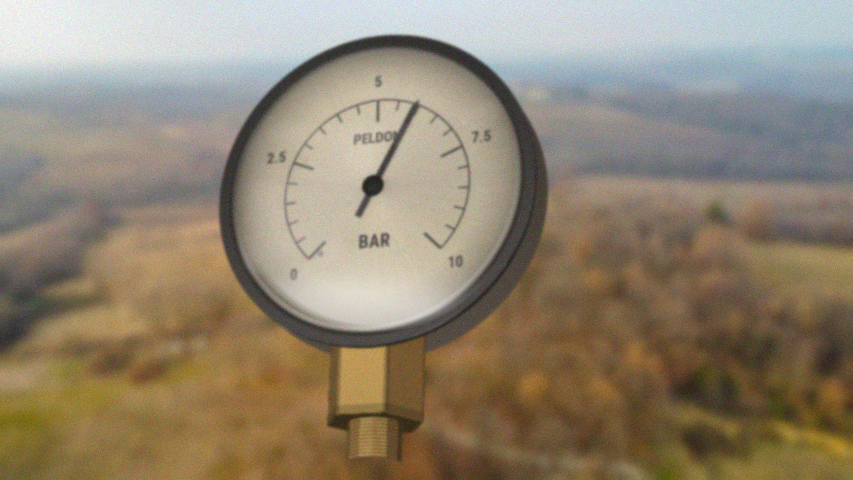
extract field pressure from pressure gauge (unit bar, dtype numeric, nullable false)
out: 6 bar
